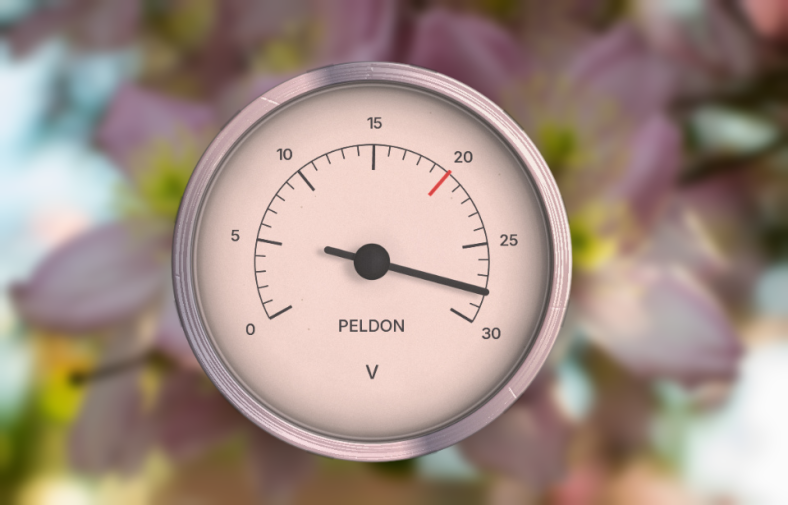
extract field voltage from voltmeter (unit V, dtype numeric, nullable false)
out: 28 V
